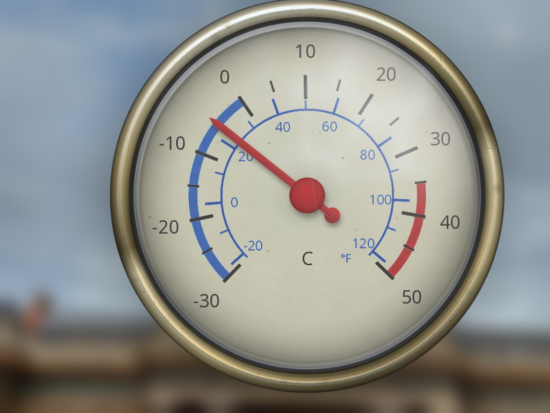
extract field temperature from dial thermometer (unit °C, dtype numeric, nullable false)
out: -5 °C
